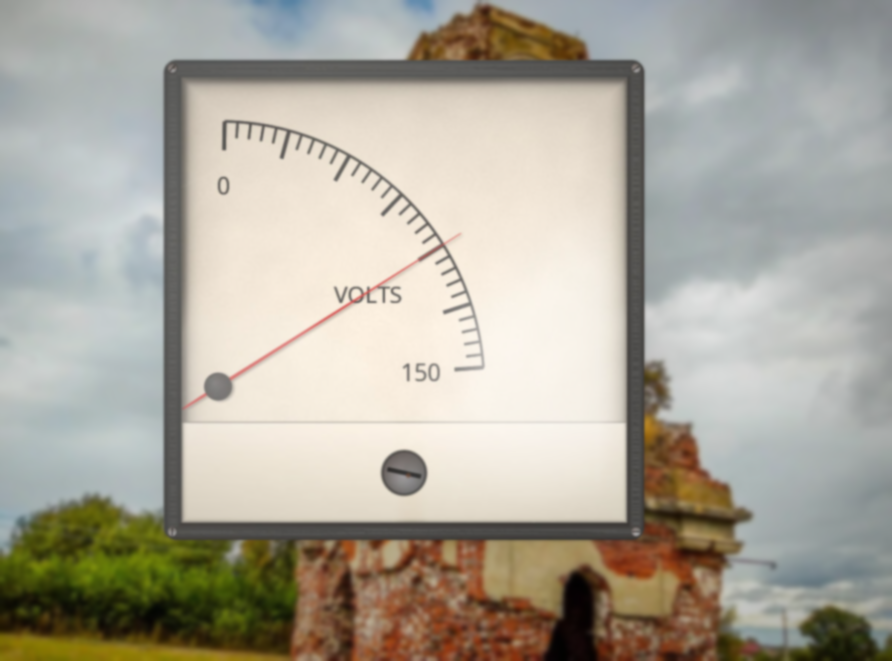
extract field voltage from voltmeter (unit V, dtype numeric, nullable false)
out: 100 V
